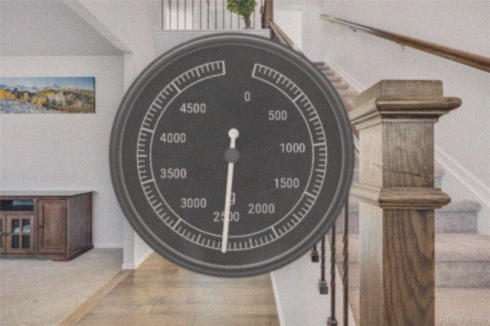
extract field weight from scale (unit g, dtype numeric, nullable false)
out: 2500 g
